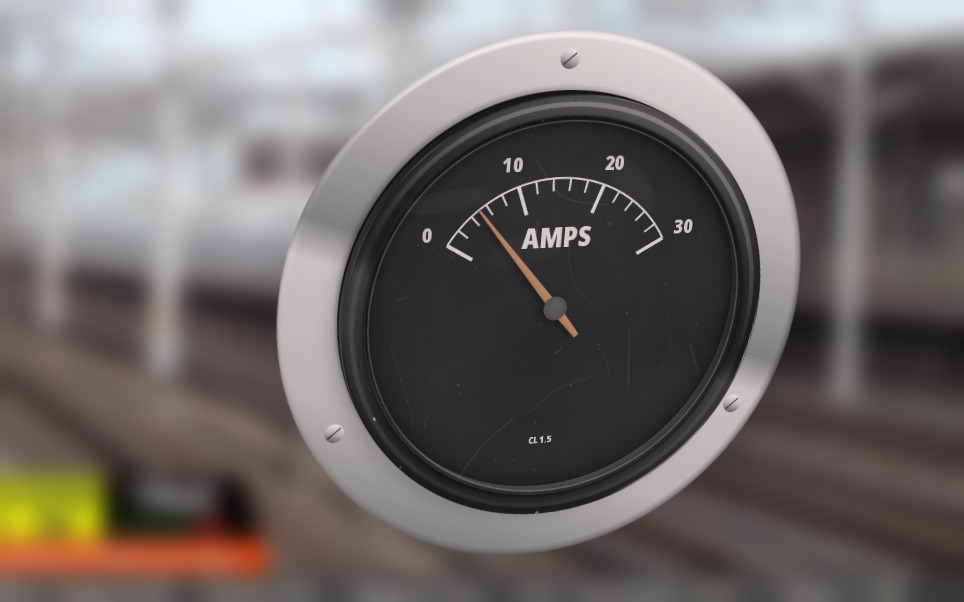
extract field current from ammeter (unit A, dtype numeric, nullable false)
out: 5 A
